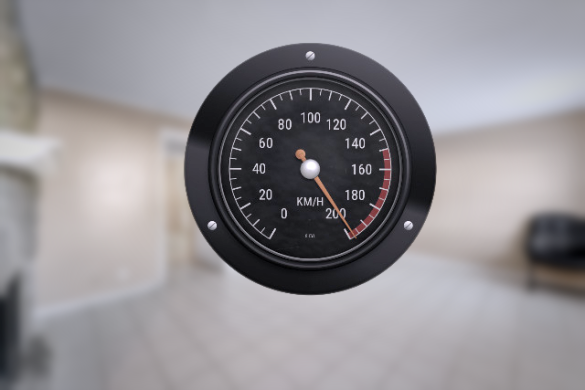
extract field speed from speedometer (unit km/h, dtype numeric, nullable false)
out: 197.5 km/h
